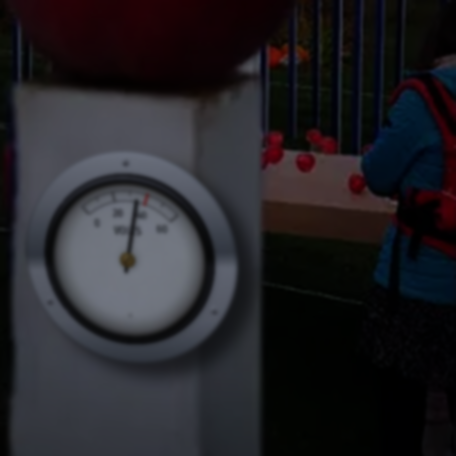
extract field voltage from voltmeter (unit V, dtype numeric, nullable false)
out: 35 V
